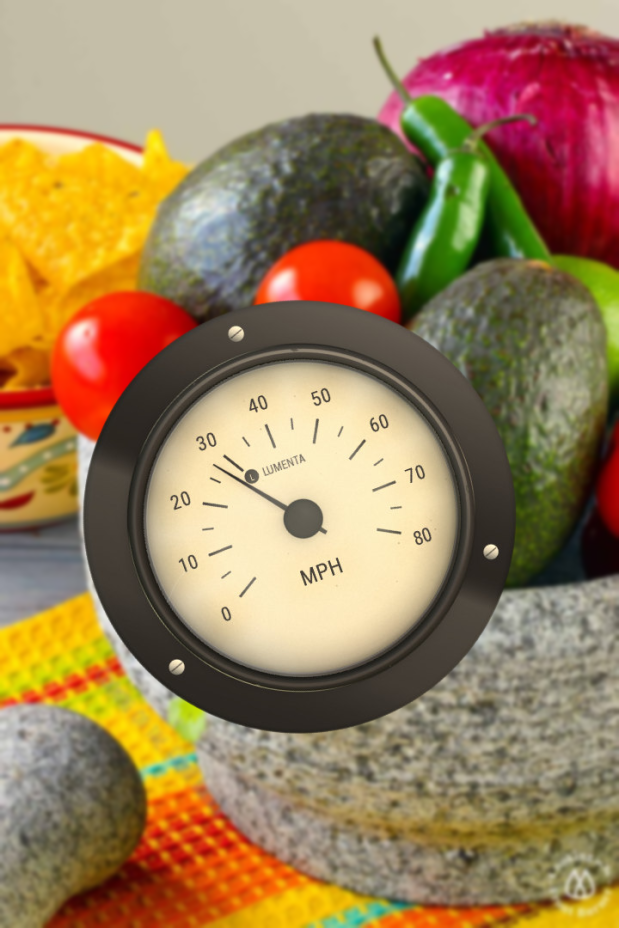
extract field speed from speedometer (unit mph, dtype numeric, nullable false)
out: 27.5 mph
